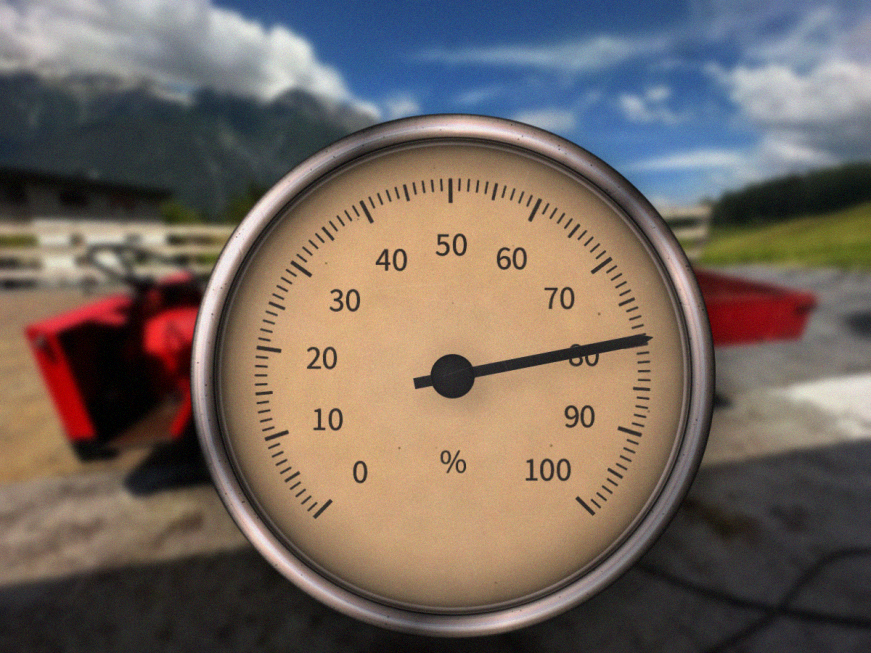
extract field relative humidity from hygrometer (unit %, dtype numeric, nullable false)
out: 79.5 %
